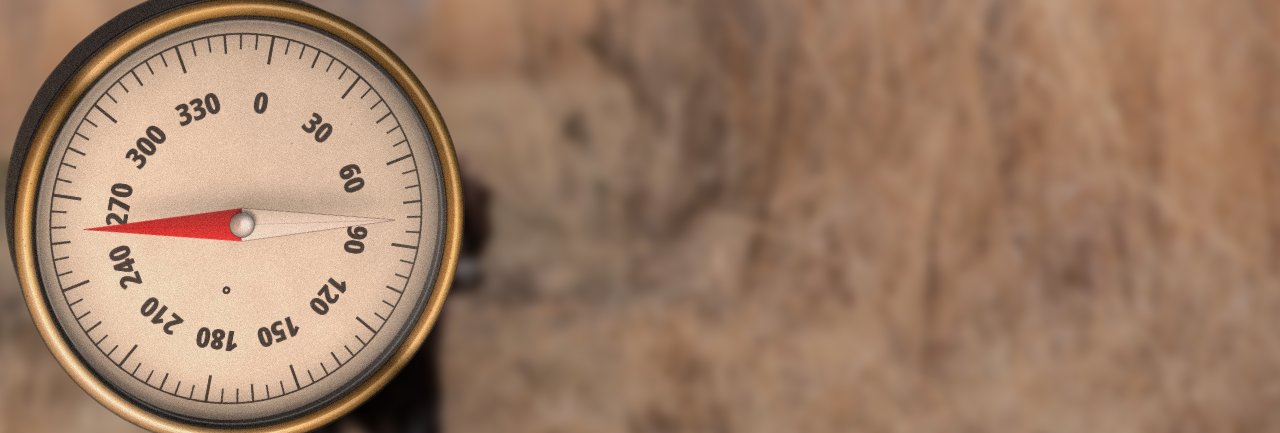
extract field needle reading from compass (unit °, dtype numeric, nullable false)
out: 260 °
